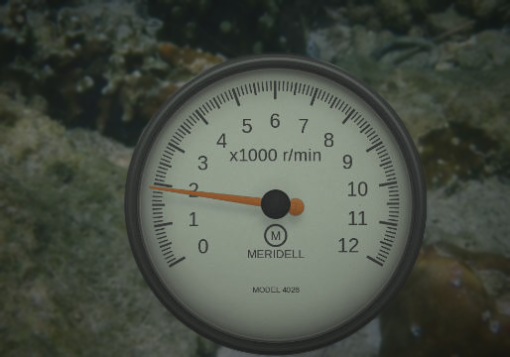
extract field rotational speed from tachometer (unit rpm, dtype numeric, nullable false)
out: 1900 rpm
